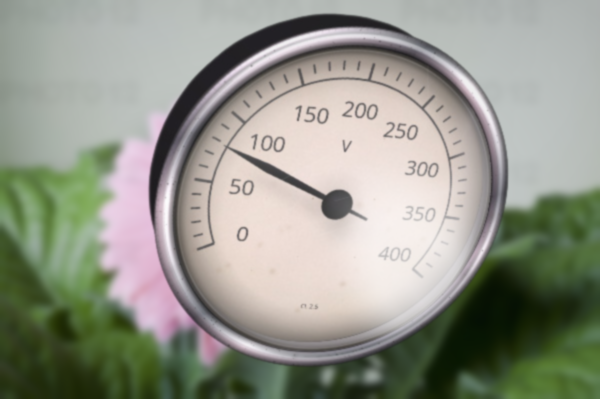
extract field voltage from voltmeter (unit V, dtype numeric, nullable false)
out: 80 V
